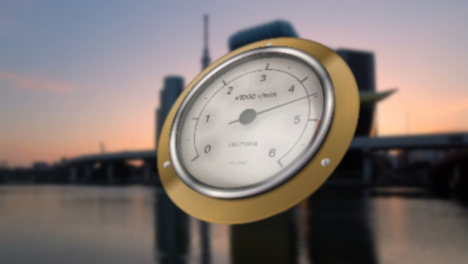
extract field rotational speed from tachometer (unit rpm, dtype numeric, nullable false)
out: 4500 rpm
